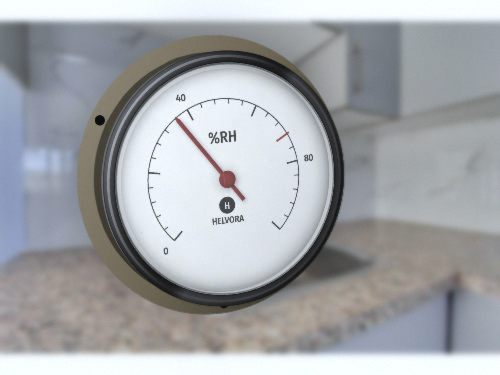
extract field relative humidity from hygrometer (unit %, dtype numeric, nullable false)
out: 36 %
